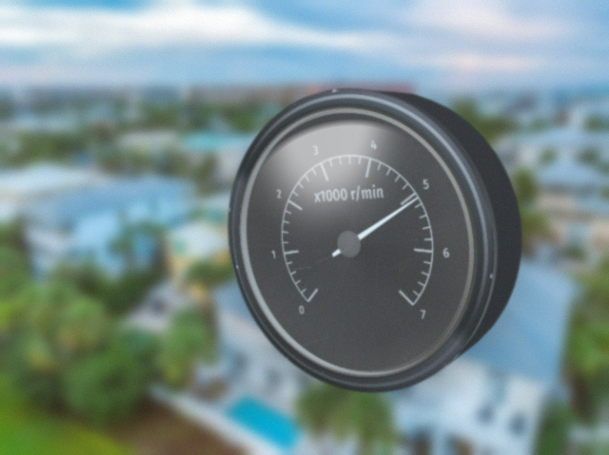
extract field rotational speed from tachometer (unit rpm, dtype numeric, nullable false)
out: 5100 rpm
